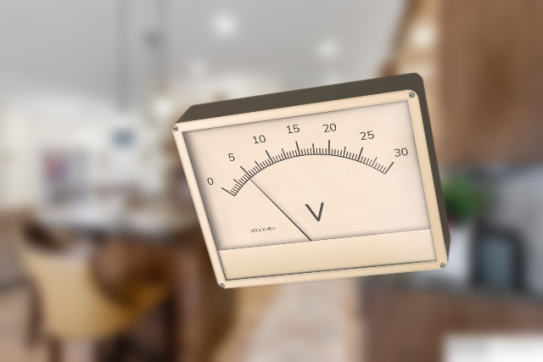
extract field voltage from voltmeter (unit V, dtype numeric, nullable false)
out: 5 V
